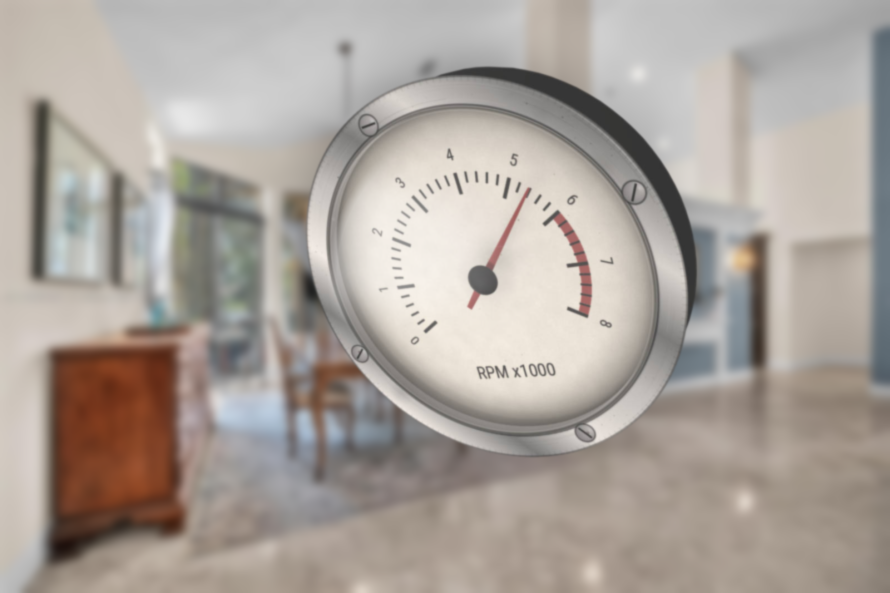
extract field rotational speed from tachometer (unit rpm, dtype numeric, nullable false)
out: 5400 rpm
